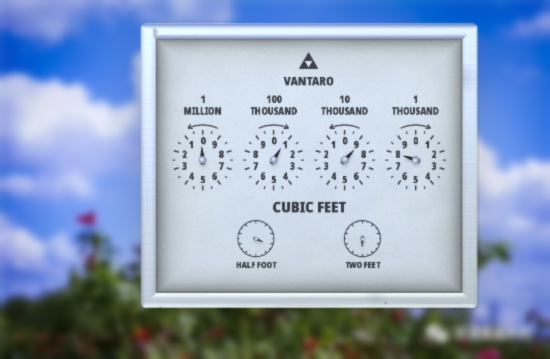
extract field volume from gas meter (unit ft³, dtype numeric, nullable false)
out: 8800 ft³
